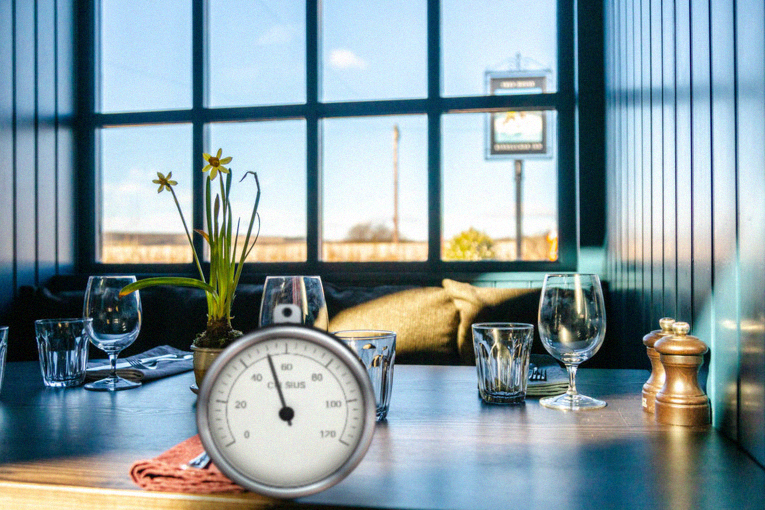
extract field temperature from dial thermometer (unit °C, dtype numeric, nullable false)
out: 52 °C
